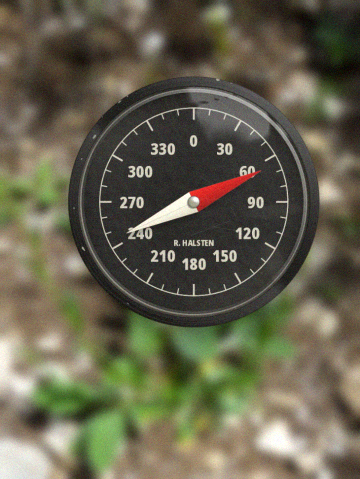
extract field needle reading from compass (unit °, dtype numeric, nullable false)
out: 65 °
